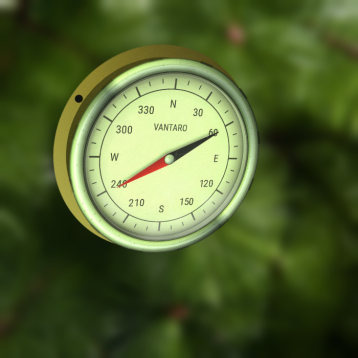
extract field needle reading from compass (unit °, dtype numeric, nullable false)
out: 240 °
